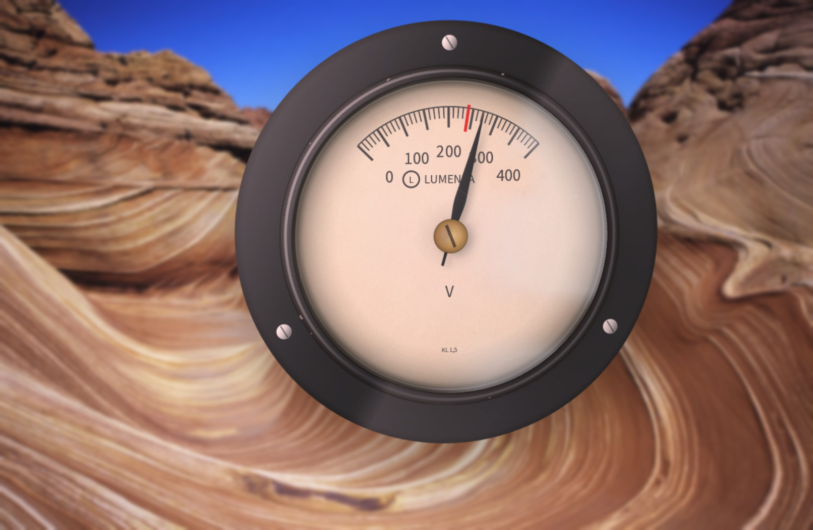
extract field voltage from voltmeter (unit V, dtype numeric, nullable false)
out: 270 V
